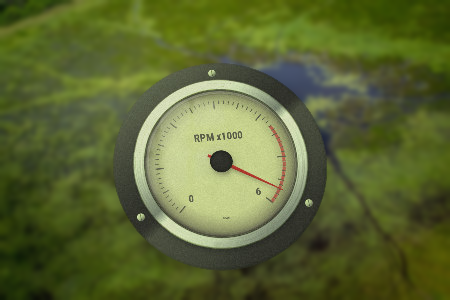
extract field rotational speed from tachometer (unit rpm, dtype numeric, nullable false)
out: 5700 rpm
